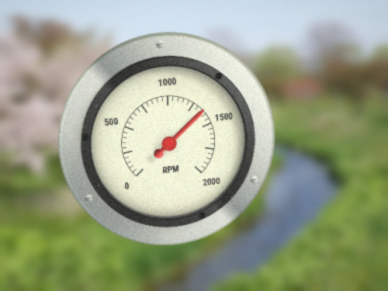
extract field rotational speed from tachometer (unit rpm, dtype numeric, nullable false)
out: 1350 rpm
